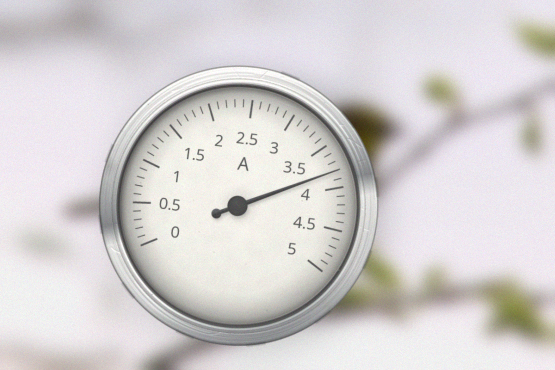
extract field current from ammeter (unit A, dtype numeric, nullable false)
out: 3.8 A
